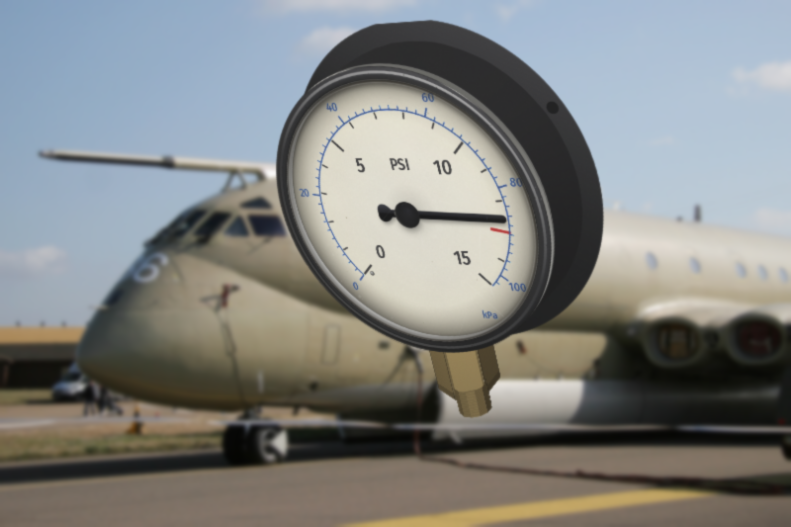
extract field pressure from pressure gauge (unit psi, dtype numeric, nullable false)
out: 12.5 psi
